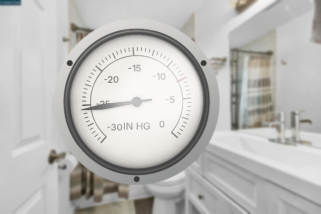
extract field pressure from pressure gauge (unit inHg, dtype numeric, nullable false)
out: -25.5 inHg
